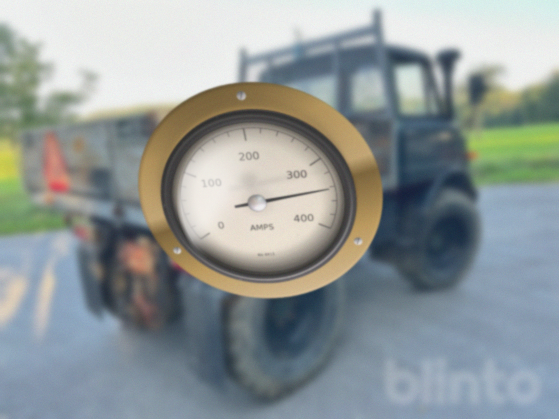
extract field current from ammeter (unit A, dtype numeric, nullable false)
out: 340 A
